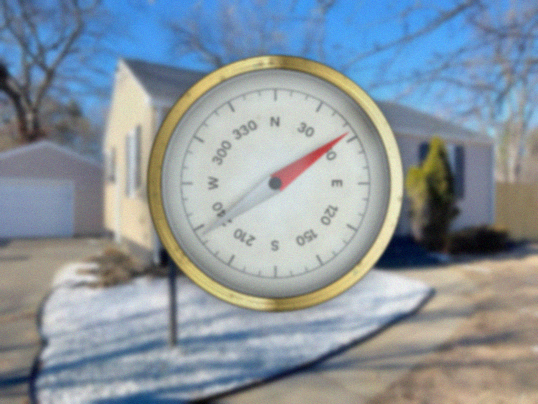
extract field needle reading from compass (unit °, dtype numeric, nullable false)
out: 55 °
